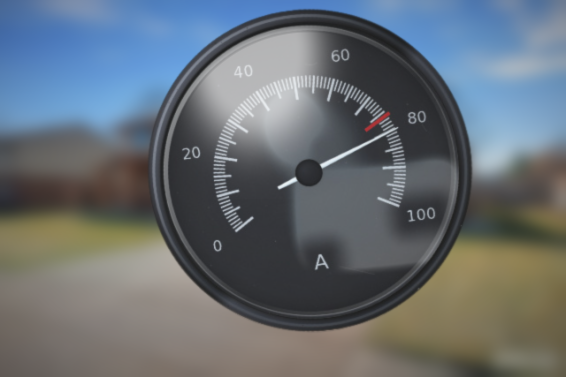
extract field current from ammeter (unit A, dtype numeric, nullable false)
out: 80 A
